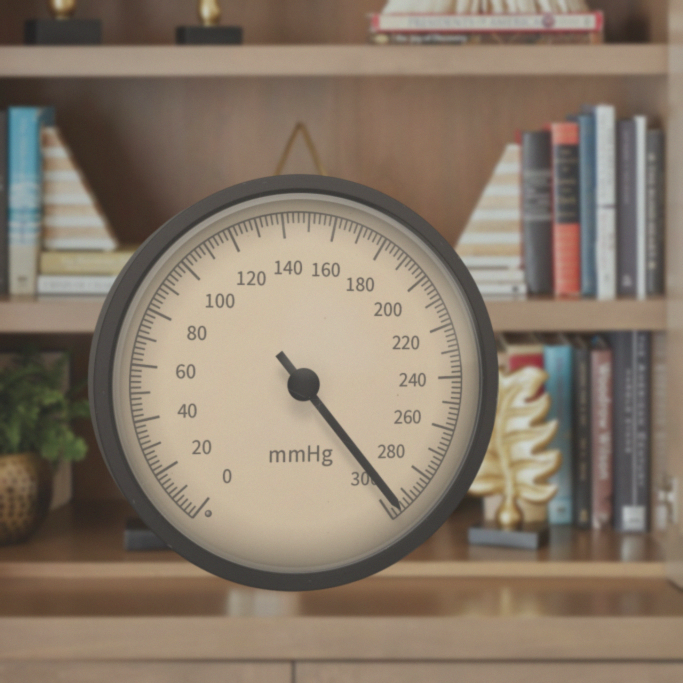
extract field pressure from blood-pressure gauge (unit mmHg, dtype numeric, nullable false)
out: 296 mmHg
